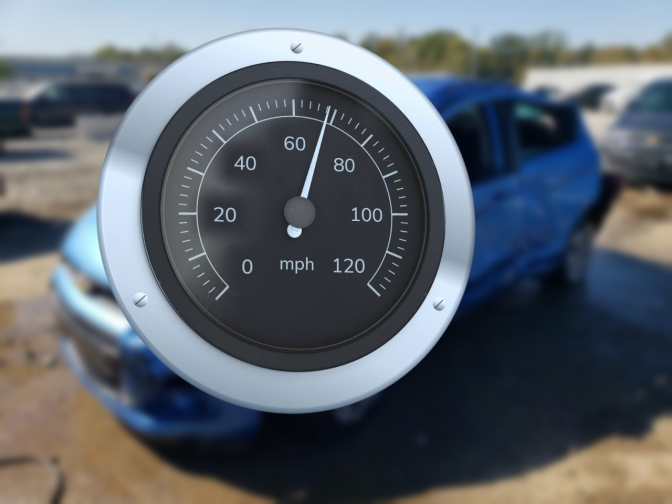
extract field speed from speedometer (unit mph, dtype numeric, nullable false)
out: 68 mph
